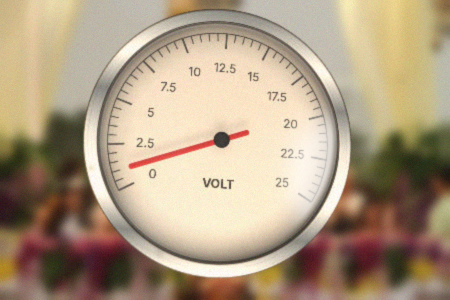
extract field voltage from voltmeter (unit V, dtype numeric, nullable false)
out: 1 V
